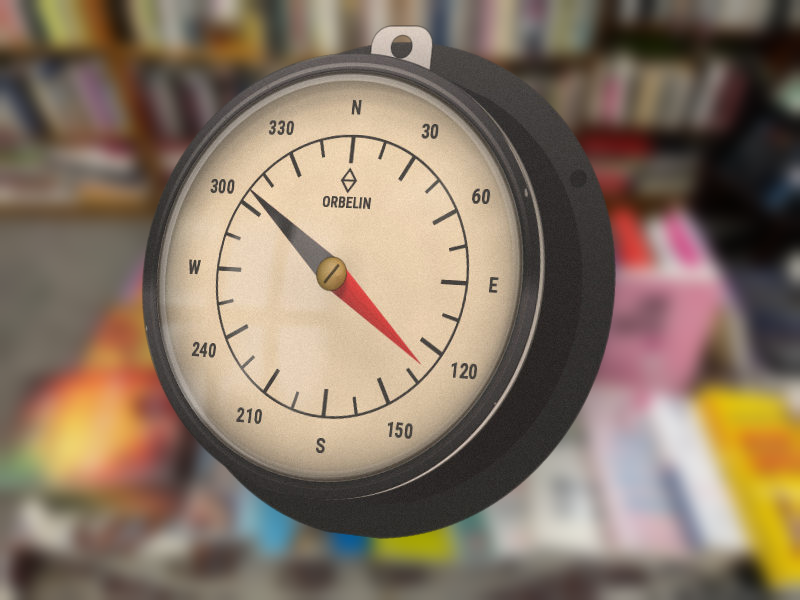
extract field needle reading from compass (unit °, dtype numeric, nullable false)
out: 127.5 °
